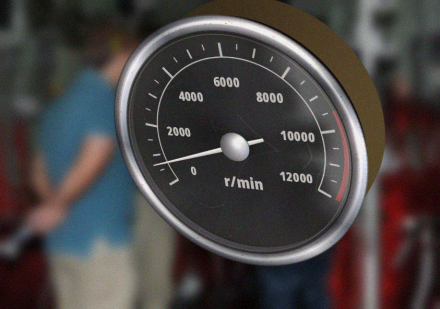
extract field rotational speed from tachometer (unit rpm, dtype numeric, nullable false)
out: 750 rpm
